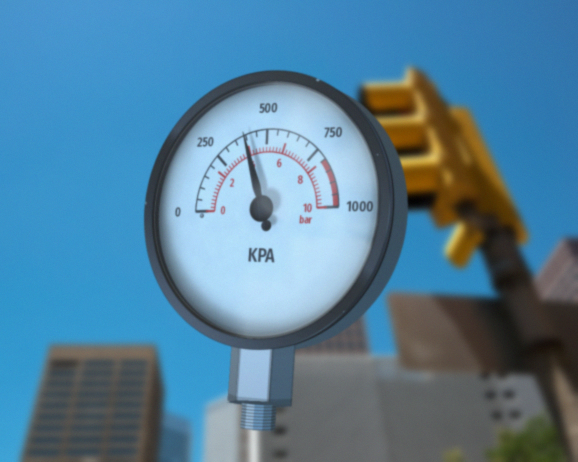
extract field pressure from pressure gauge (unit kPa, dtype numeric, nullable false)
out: 400 kPa
